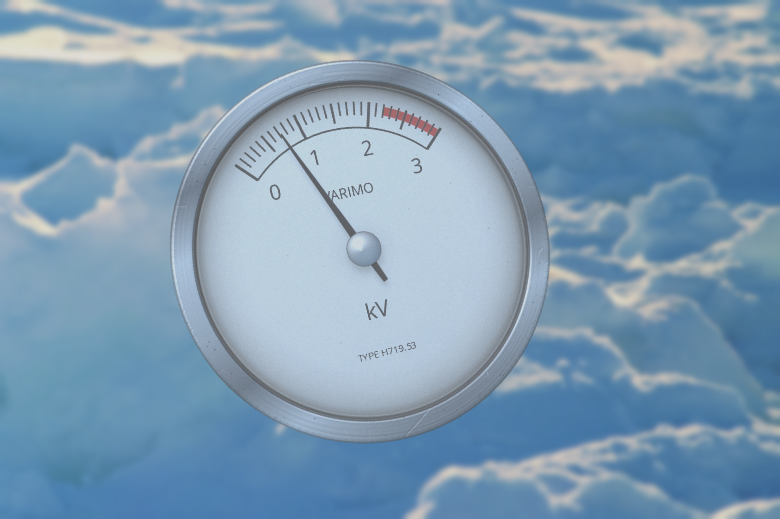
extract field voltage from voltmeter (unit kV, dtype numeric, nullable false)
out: 0.7 kV
